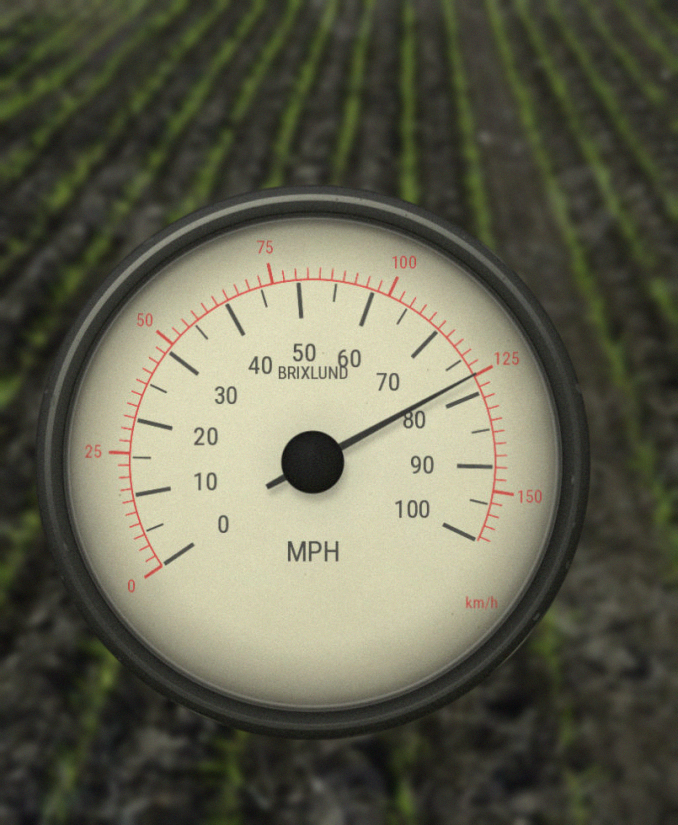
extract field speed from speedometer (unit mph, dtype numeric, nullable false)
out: 77.5 mph
